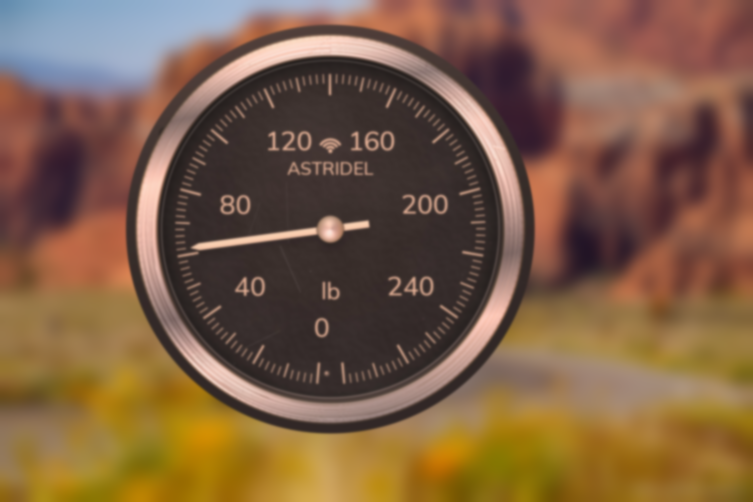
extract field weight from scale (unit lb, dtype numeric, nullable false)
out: 62 lb
